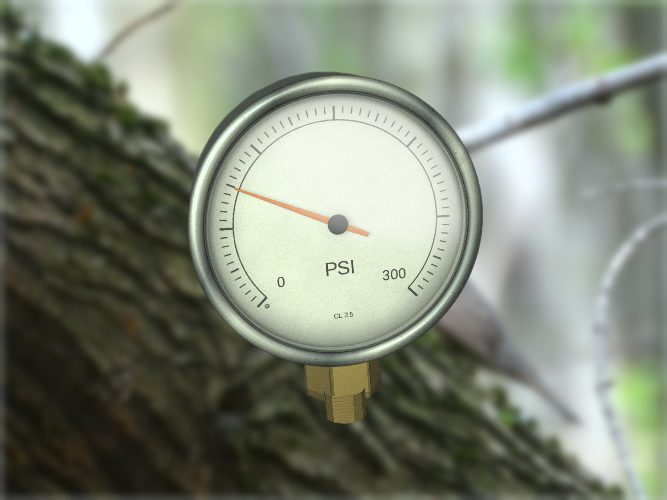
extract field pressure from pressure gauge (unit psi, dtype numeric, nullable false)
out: 75 psi
